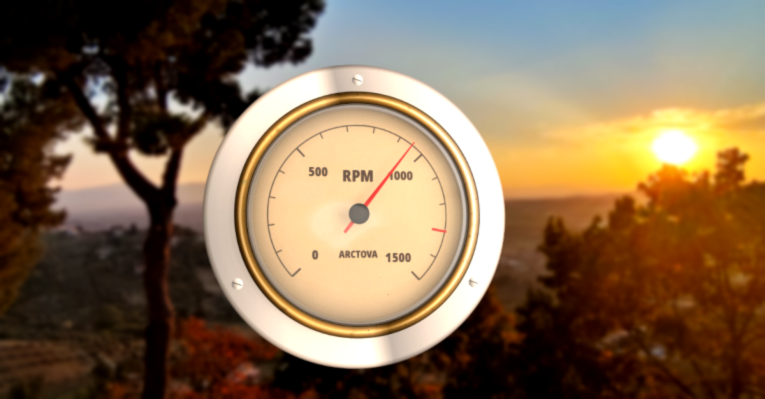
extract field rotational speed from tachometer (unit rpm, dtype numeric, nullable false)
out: 950 rpm
